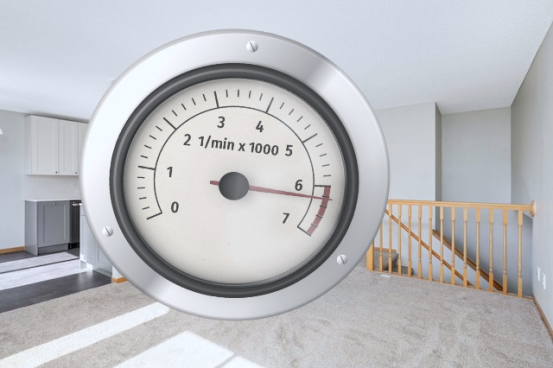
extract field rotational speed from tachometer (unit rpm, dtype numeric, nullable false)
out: 6200 rpm
